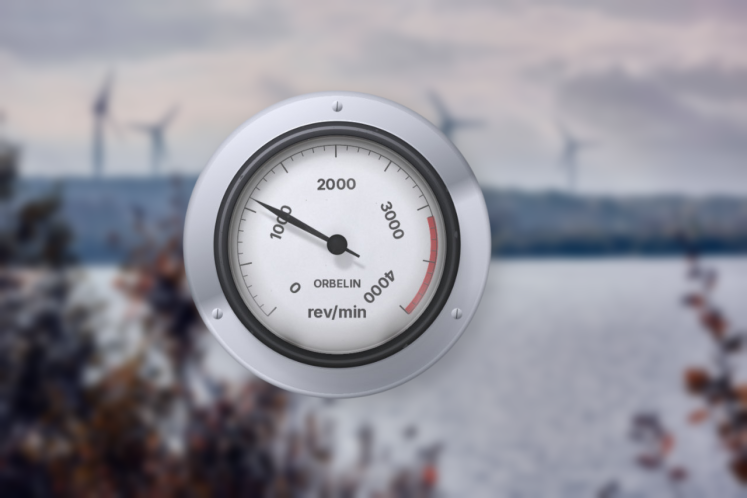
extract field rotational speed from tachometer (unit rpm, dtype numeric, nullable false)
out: 1100 rpm
